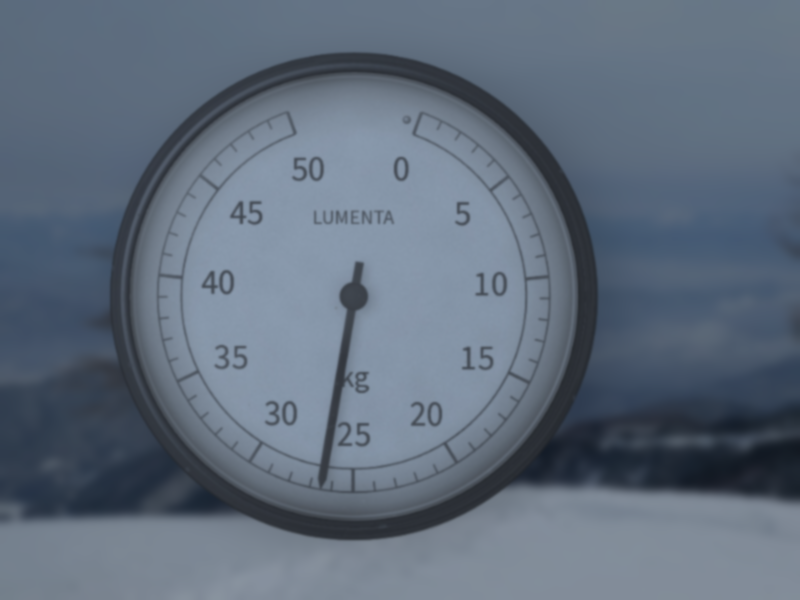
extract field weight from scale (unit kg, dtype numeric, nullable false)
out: 26.5 kg
